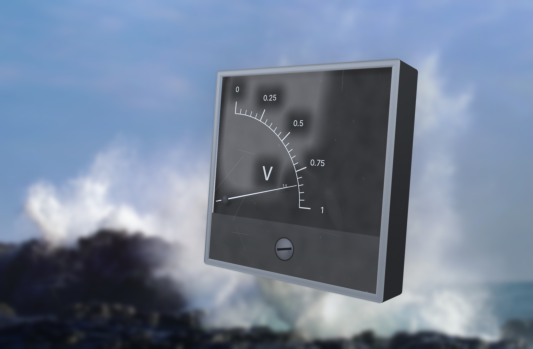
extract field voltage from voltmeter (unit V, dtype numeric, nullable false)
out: 0.85 V
